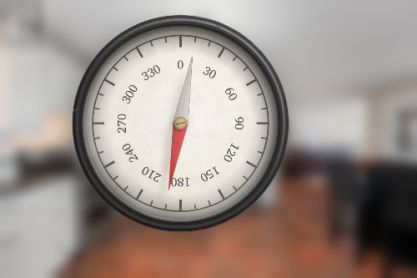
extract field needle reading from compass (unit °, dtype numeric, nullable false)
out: 190 °
